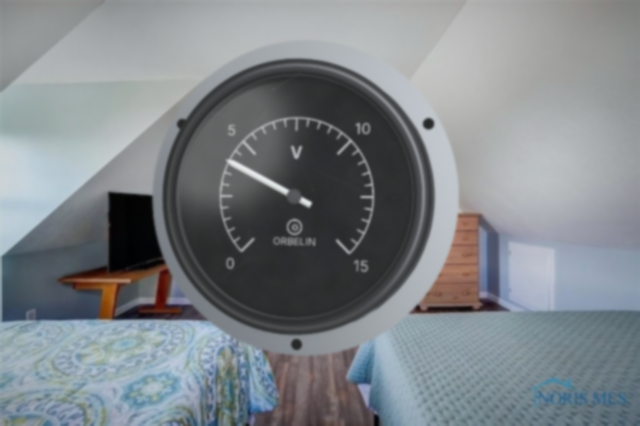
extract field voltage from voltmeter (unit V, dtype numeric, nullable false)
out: 4 V
